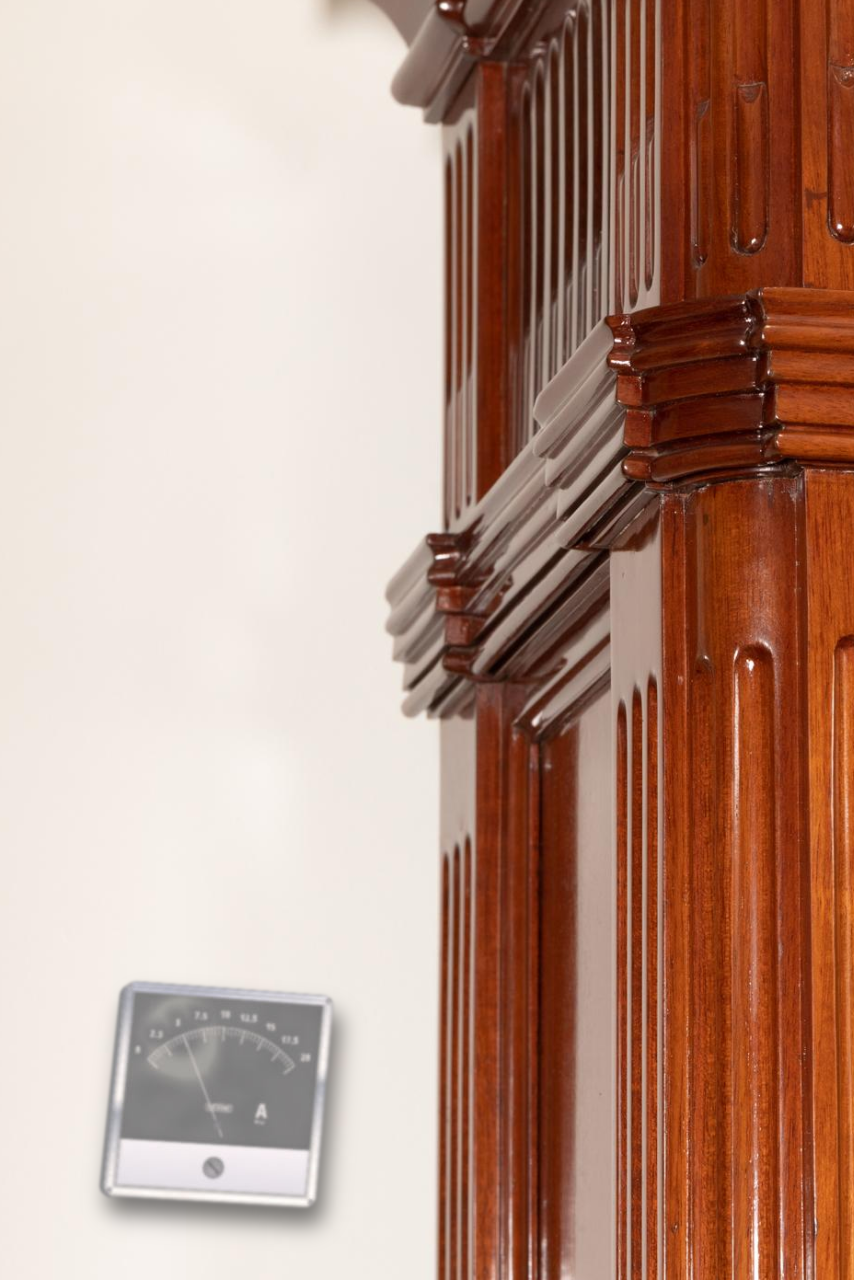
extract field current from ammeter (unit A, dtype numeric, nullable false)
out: 5 A
